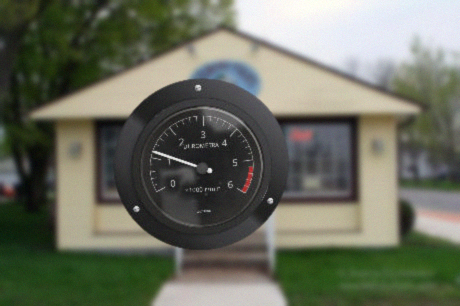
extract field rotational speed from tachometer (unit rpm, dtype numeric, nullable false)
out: 1200 rpm
